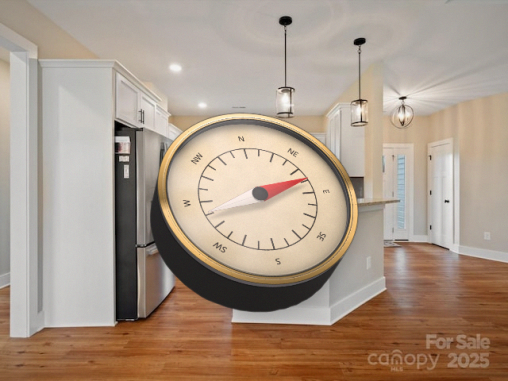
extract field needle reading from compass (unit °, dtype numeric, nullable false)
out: 75 °
